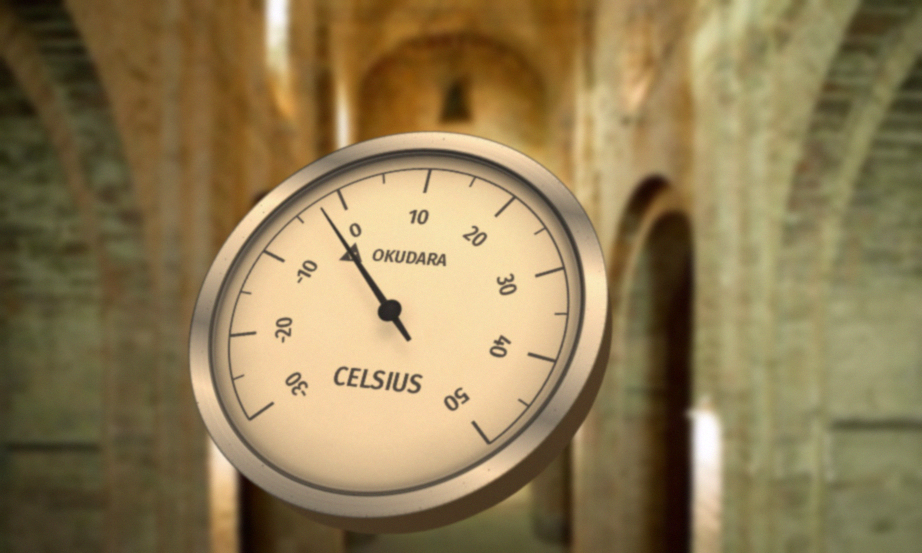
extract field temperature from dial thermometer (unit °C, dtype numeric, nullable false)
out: -2.5 °C
